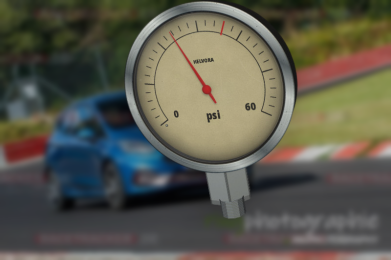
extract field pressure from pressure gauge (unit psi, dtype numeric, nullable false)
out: 24 psi
